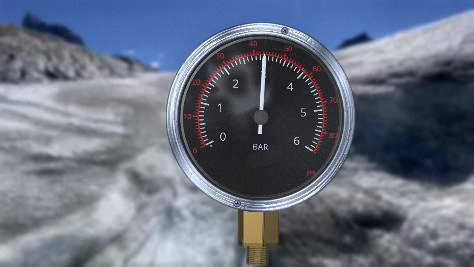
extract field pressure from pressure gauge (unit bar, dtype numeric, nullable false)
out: 3 bar
